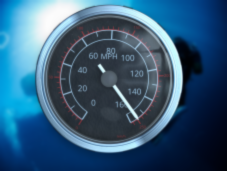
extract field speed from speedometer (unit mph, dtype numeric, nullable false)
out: 155 mph
